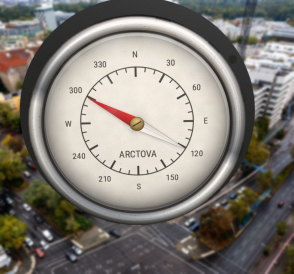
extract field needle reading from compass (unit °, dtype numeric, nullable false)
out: 300 °
